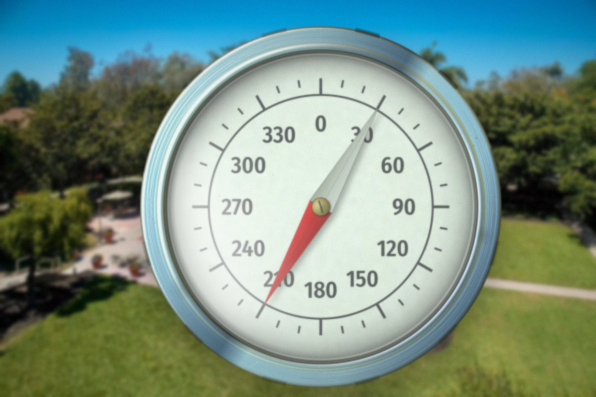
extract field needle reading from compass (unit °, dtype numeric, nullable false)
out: 210 °
